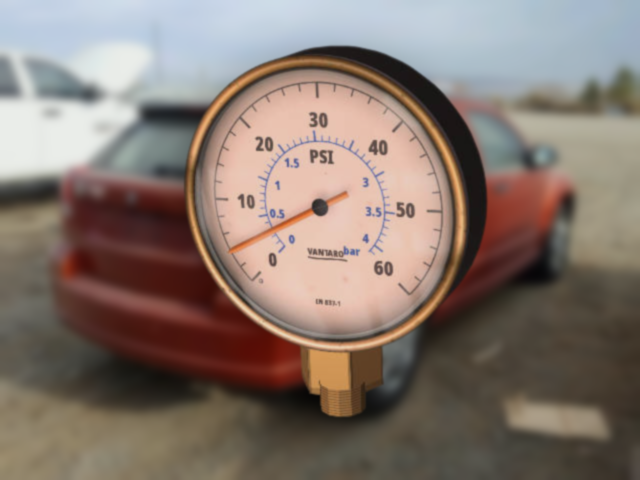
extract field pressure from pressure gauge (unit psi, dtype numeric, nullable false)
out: 4 psi
